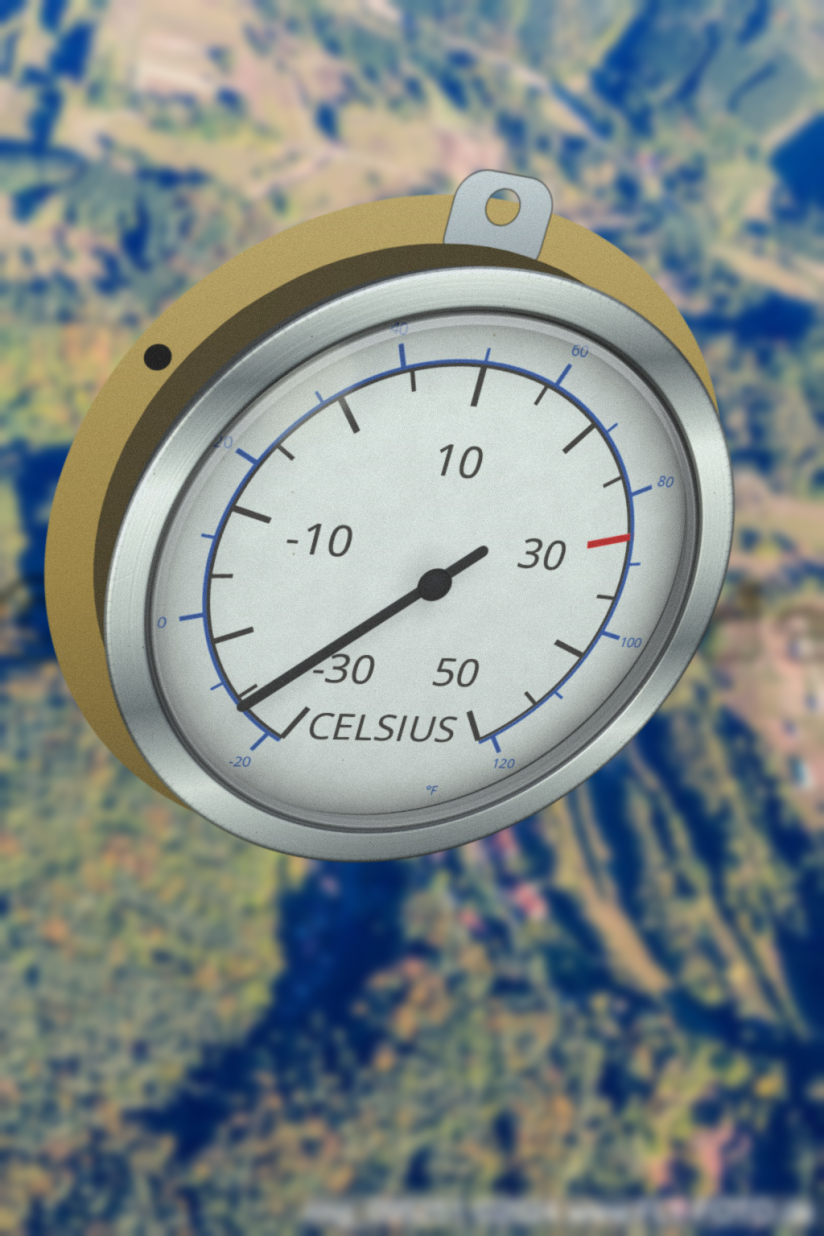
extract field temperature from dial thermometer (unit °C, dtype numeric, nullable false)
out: -25 °C
